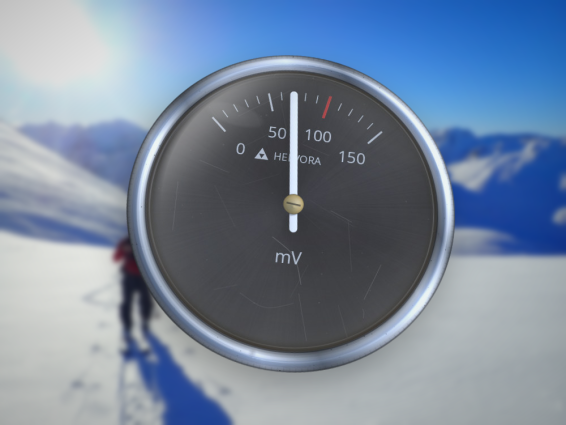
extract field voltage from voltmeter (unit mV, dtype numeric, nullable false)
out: 70 mV
